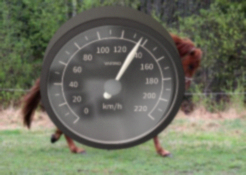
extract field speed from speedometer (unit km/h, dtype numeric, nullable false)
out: 135 km/h
